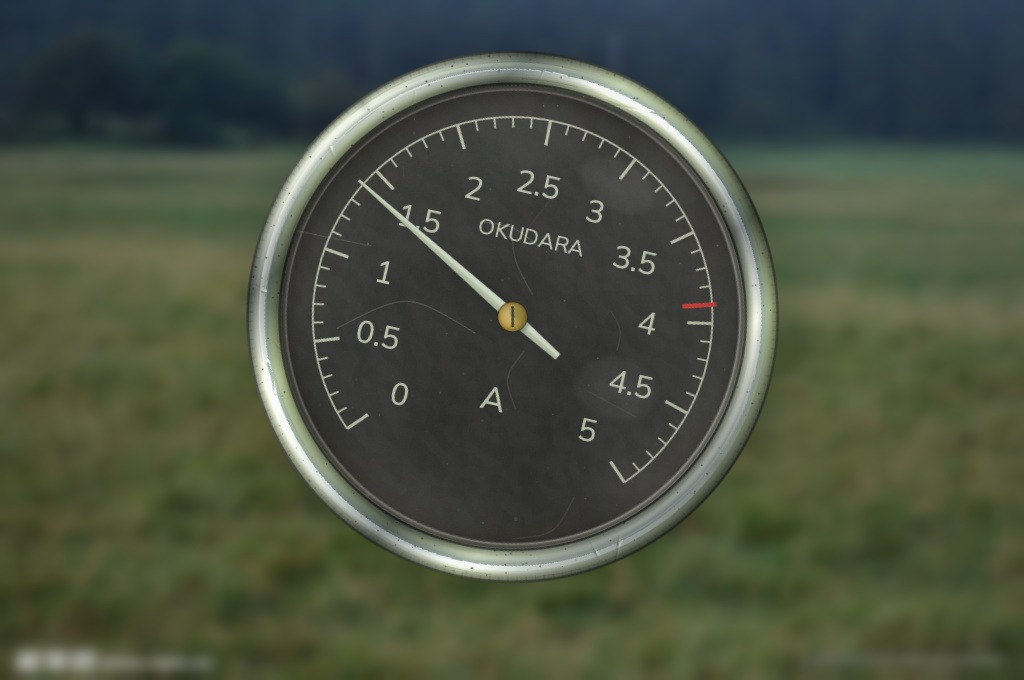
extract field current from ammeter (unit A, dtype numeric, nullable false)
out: 1.4 A
